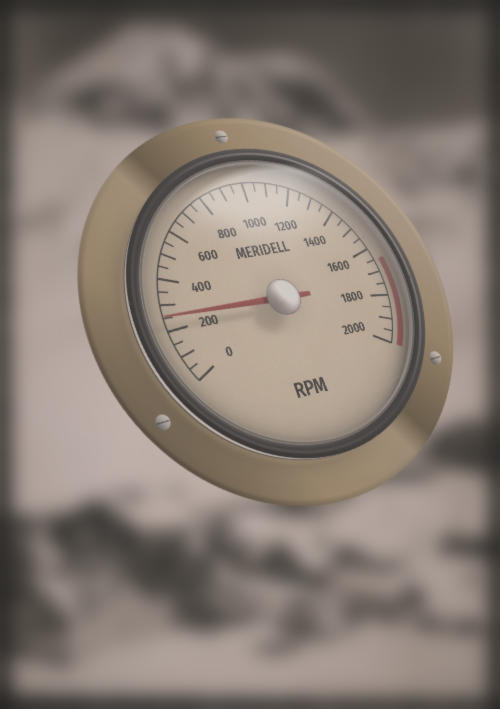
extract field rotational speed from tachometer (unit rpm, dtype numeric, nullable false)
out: 250 rpm
